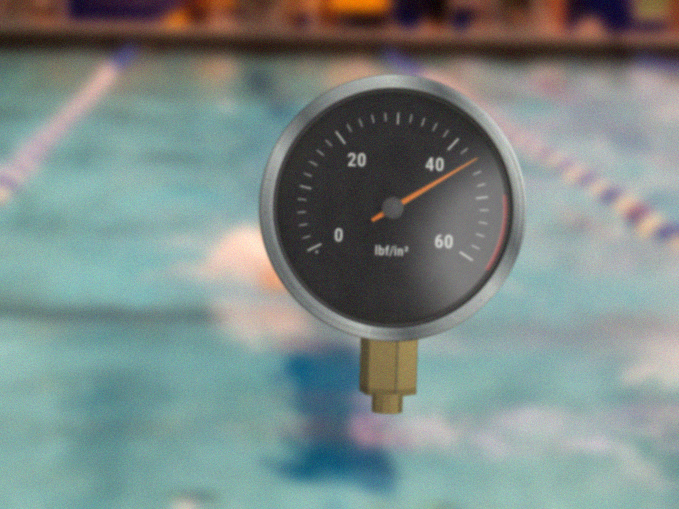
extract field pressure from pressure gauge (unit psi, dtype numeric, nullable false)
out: 44 psi
